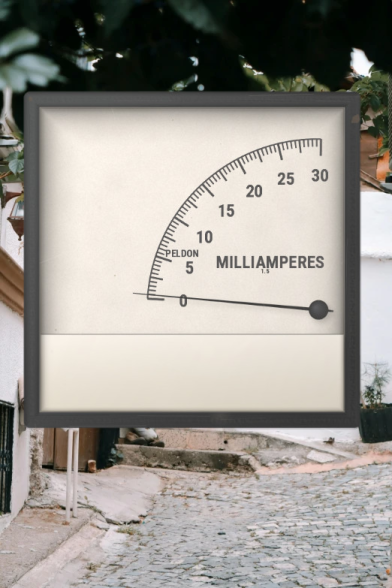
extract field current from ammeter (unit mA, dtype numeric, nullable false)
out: 0.5 mA
